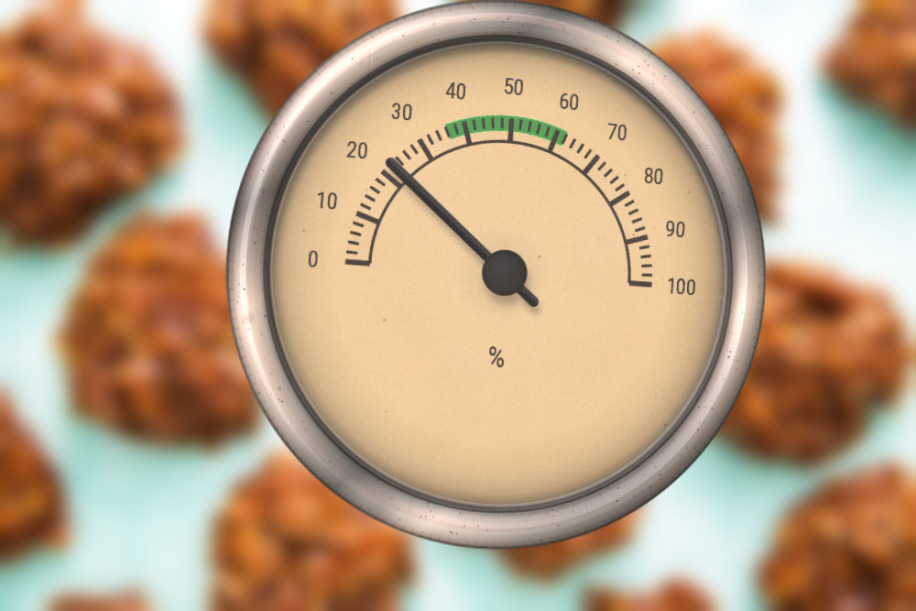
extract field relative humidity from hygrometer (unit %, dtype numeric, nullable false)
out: 22 %
